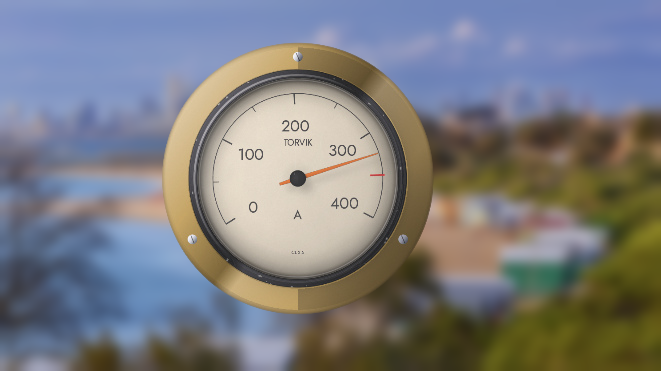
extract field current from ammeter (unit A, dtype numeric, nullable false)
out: 325 A
